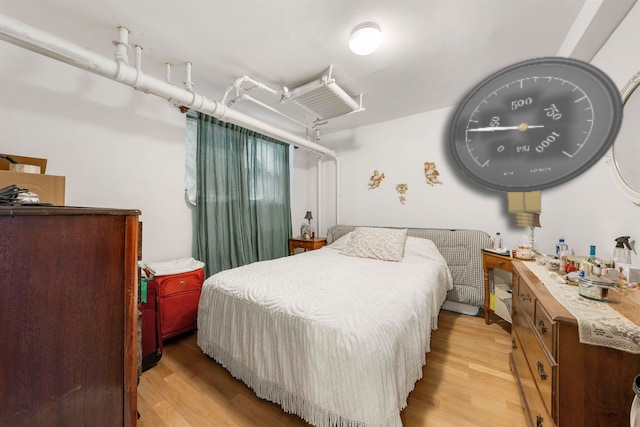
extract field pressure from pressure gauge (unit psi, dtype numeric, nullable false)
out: 200 psi
